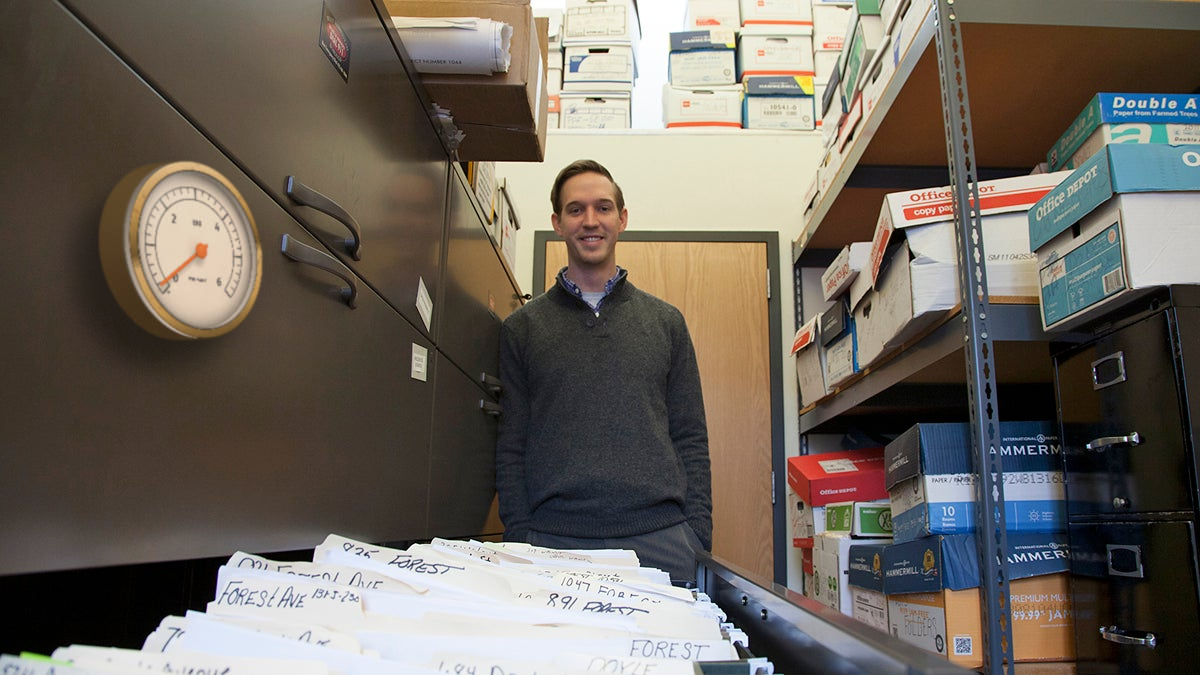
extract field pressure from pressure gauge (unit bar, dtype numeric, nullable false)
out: 0.2 bar
